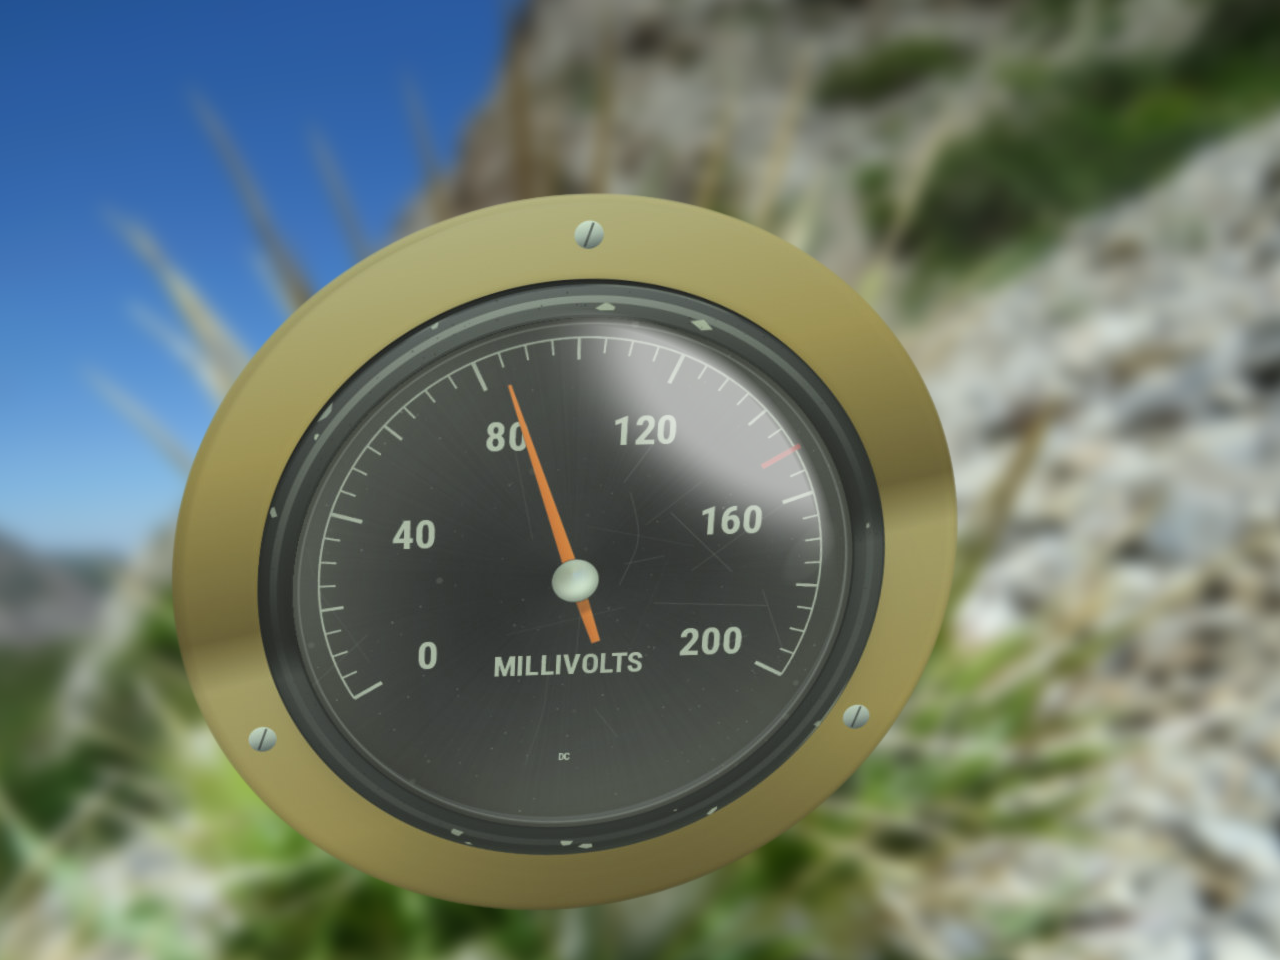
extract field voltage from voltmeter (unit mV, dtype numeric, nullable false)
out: 85 mV
